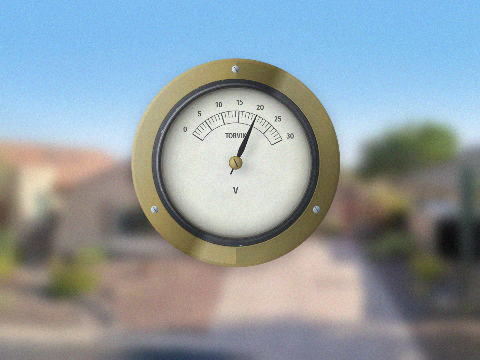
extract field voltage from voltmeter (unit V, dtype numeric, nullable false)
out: 20 V
